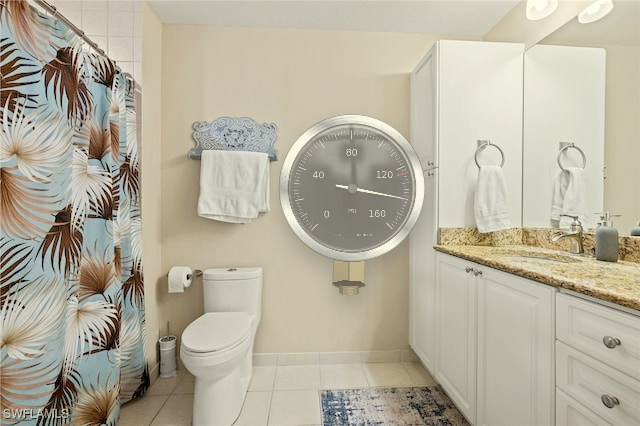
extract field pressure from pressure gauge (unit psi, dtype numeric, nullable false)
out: 140 psi
